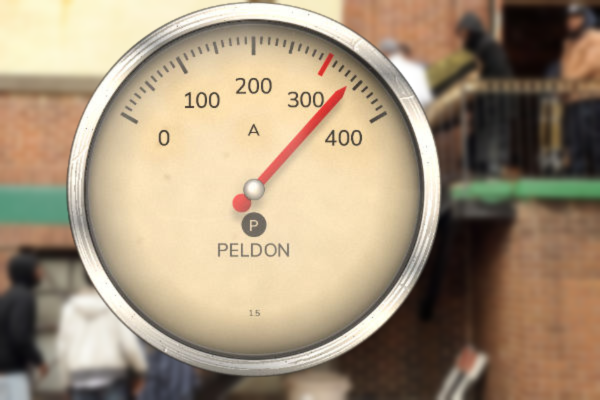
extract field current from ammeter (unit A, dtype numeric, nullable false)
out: 340 A
